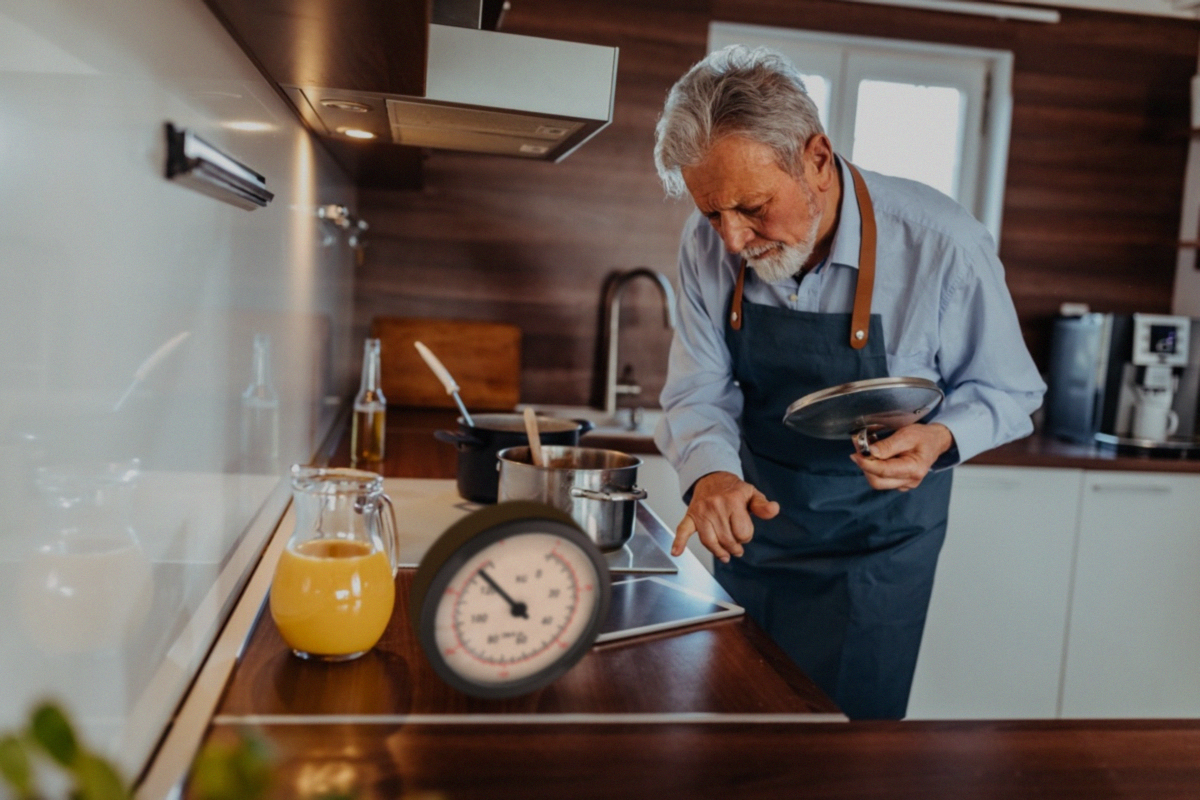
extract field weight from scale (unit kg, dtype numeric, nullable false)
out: 125 kg
